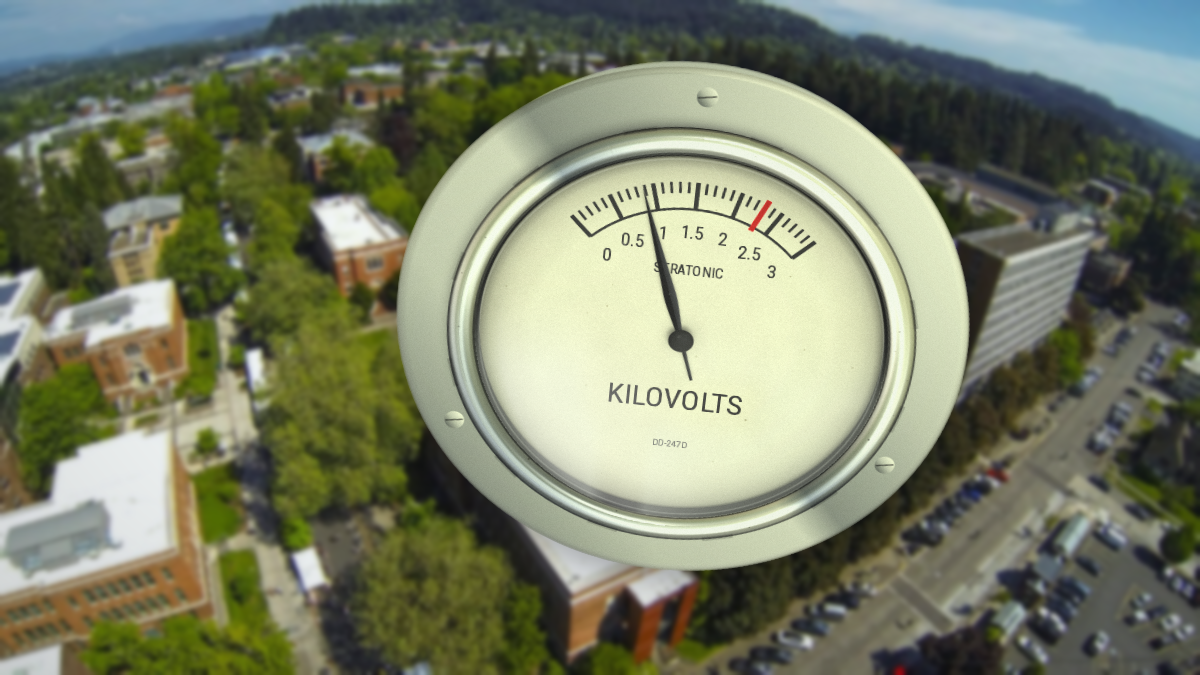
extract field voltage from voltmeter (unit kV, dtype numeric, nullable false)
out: 0.9 kV
